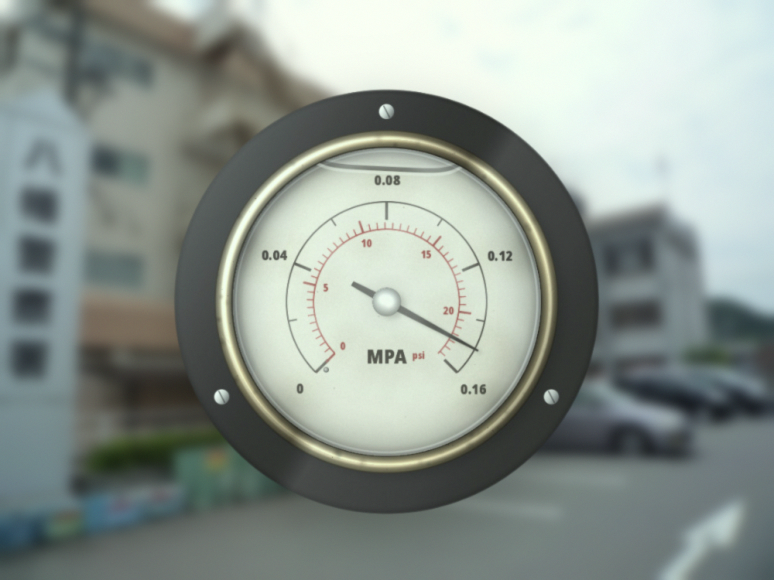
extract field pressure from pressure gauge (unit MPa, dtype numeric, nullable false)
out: 0.15 MPa
